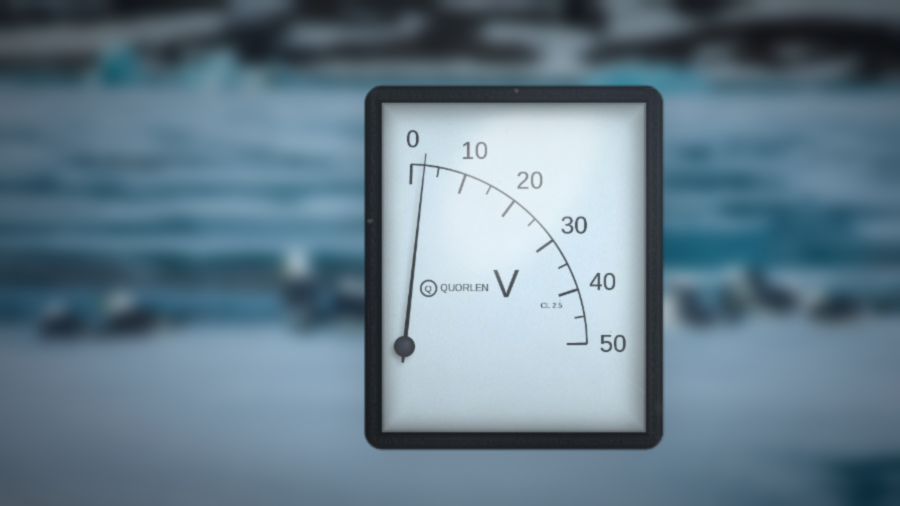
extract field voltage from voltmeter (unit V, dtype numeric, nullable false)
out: 2.5 V
